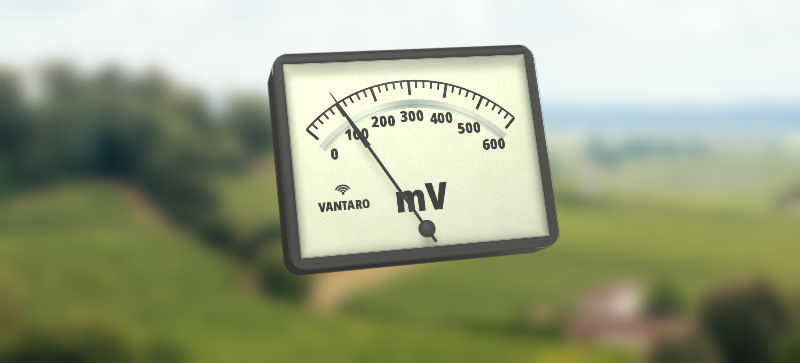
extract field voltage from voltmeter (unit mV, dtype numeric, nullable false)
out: 100 mV
